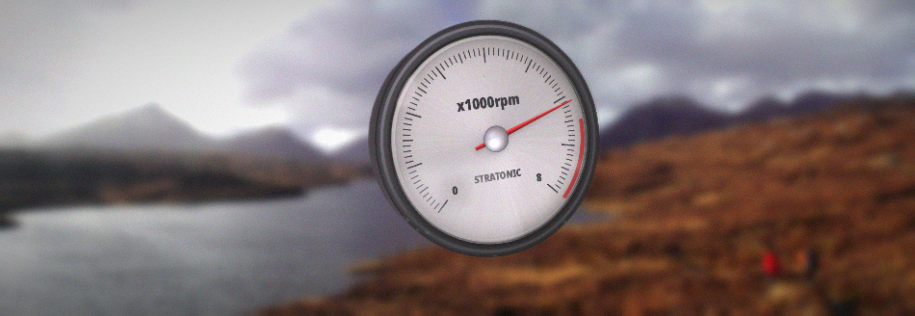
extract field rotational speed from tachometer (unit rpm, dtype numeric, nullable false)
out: 6100 rpm
